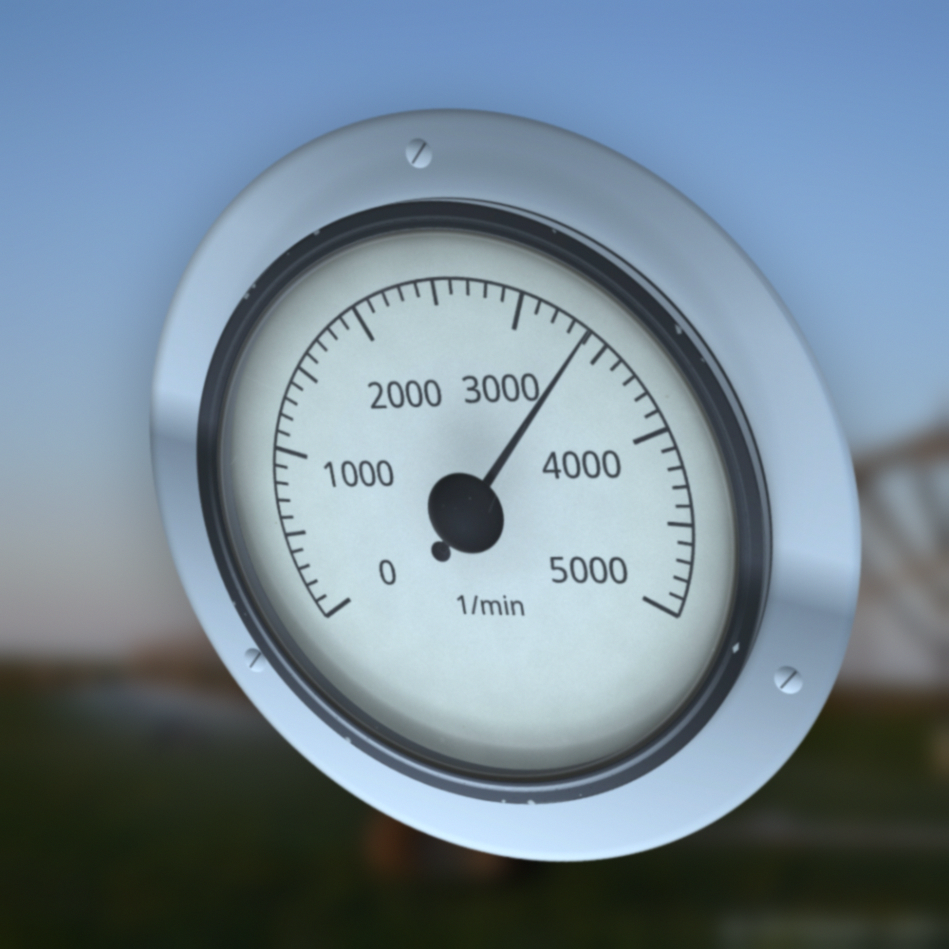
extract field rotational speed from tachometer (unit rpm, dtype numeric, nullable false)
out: 3400 rpm
